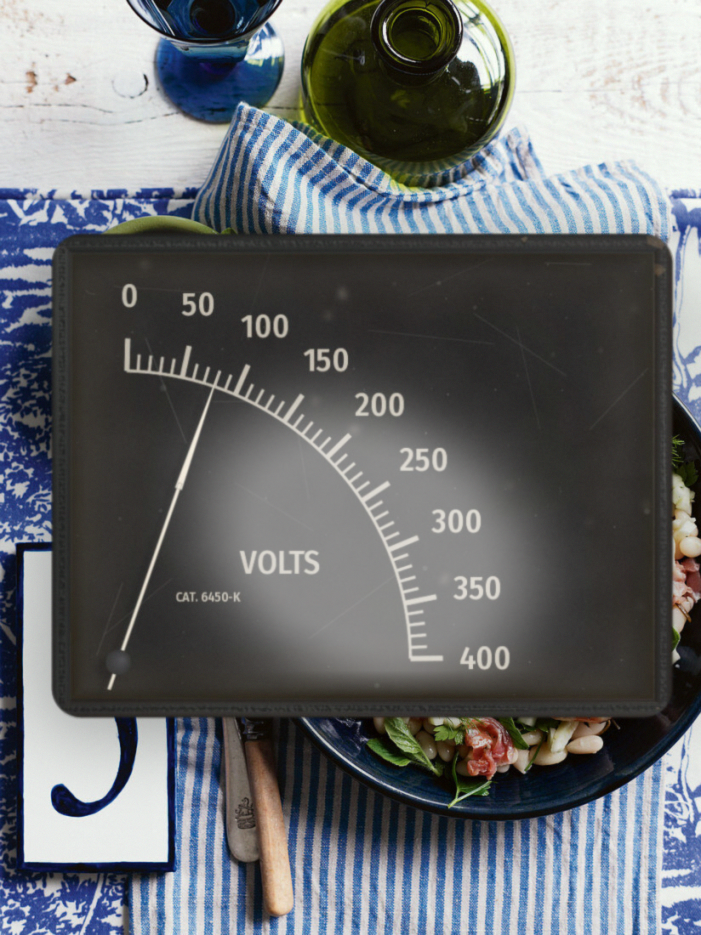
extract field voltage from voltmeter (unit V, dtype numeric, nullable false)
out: 80 V
